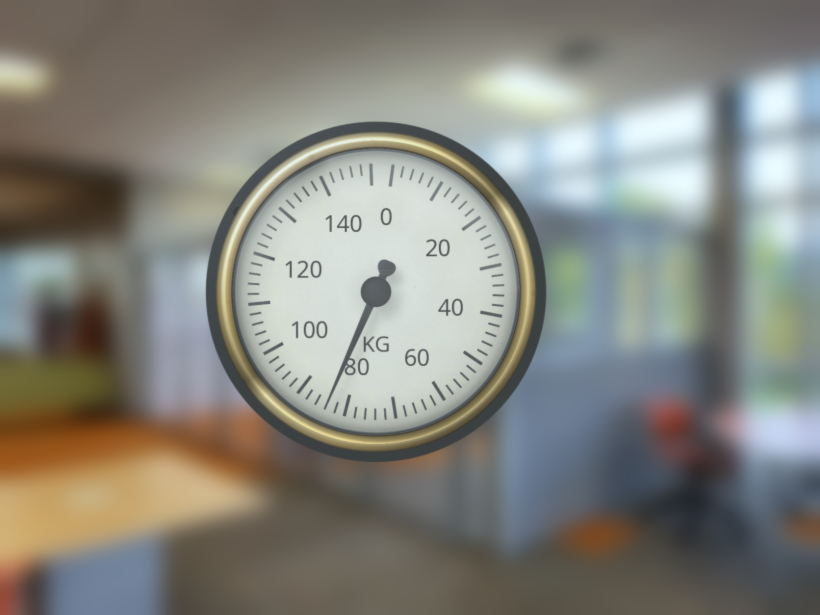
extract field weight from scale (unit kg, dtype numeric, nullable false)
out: 84 kg
